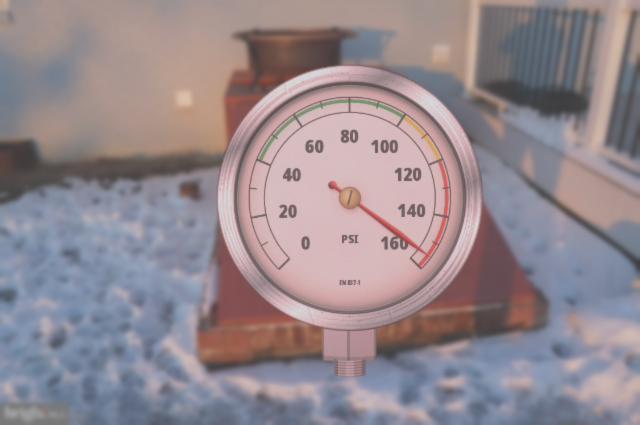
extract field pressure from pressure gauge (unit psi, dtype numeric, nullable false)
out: 155 psi
